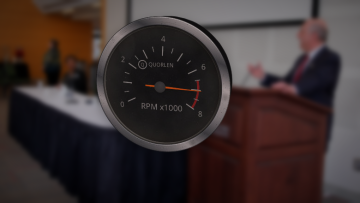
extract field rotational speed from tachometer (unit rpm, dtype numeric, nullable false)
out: 7000 rpm
